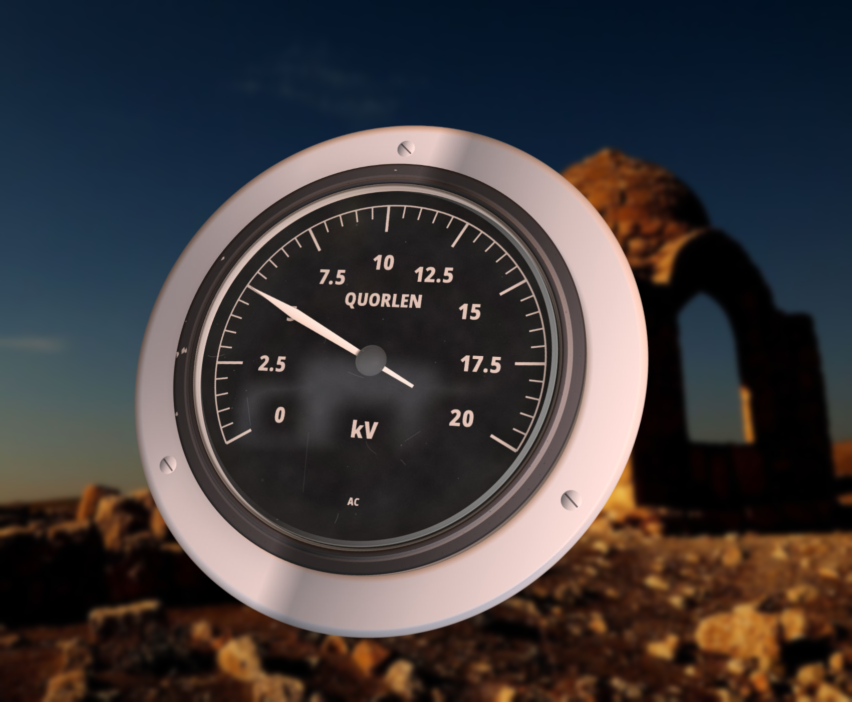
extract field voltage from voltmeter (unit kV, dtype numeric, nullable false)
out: 5 kV
